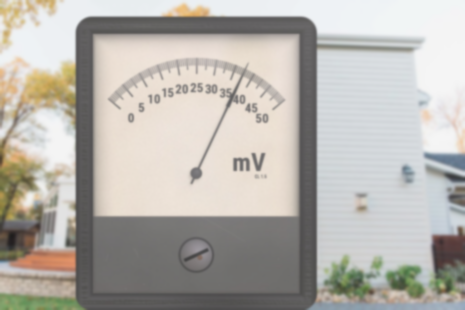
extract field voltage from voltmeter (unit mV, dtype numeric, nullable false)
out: 37.5 mV
